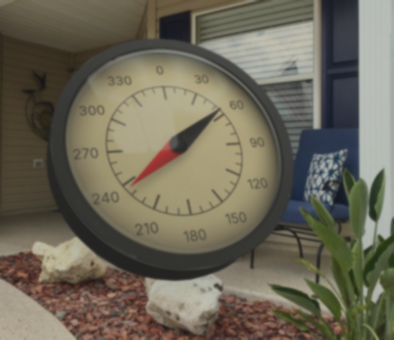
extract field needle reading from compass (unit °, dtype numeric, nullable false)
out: 235 °
